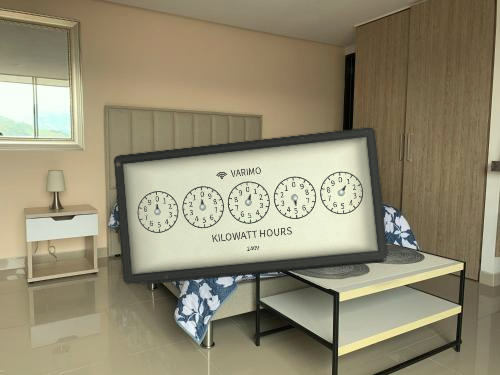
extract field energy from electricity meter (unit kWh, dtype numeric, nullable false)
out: 51 kWh
